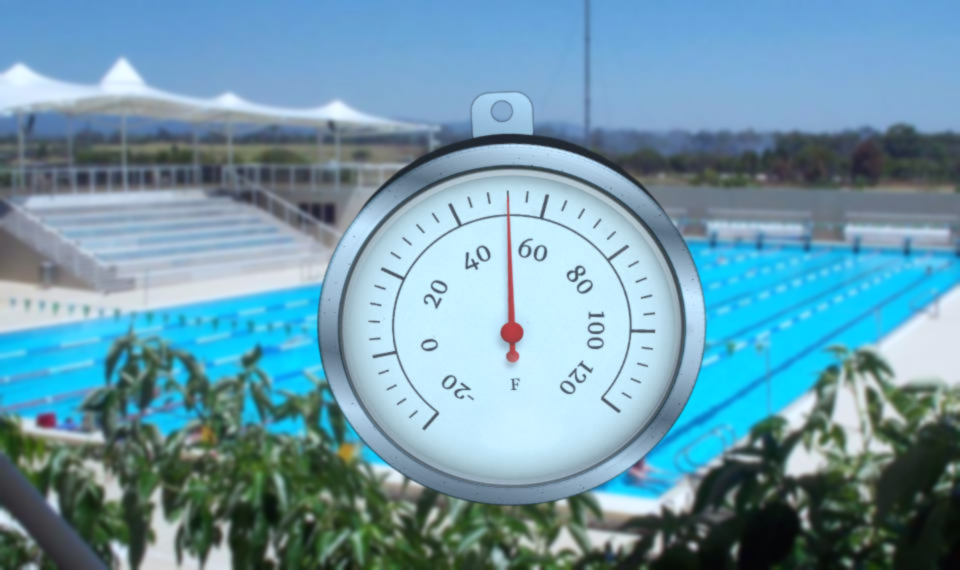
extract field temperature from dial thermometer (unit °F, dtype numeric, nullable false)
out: 52 °F
